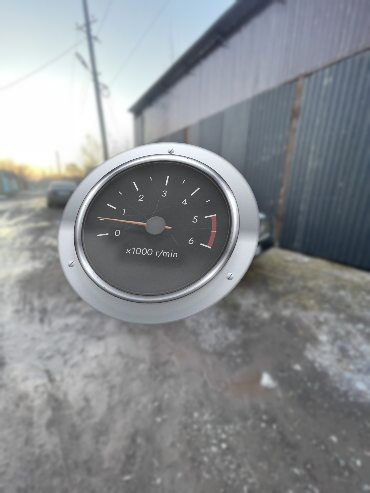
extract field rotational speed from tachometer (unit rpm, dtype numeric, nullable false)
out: 500 rpm
